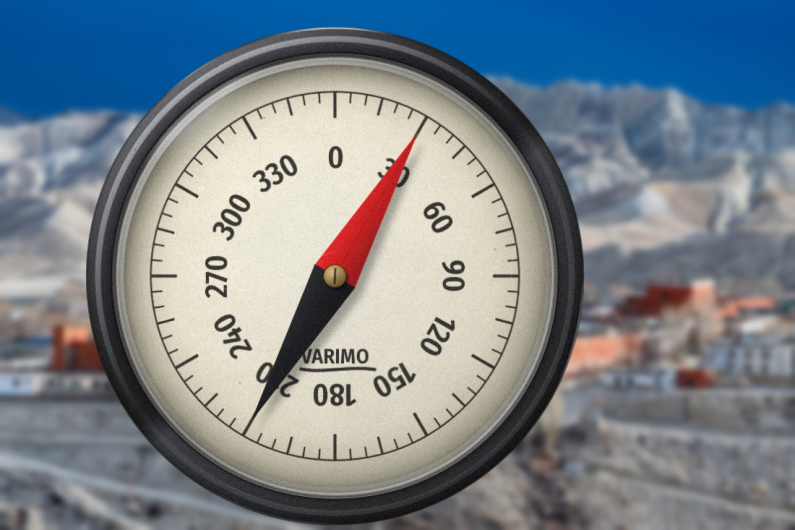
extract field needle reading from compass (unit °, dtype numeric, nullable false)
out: 30 °
